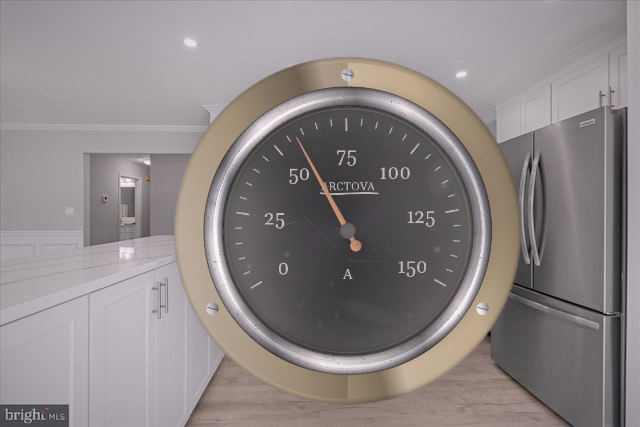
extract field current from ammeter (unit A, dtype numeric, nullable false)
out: 57.5 A
